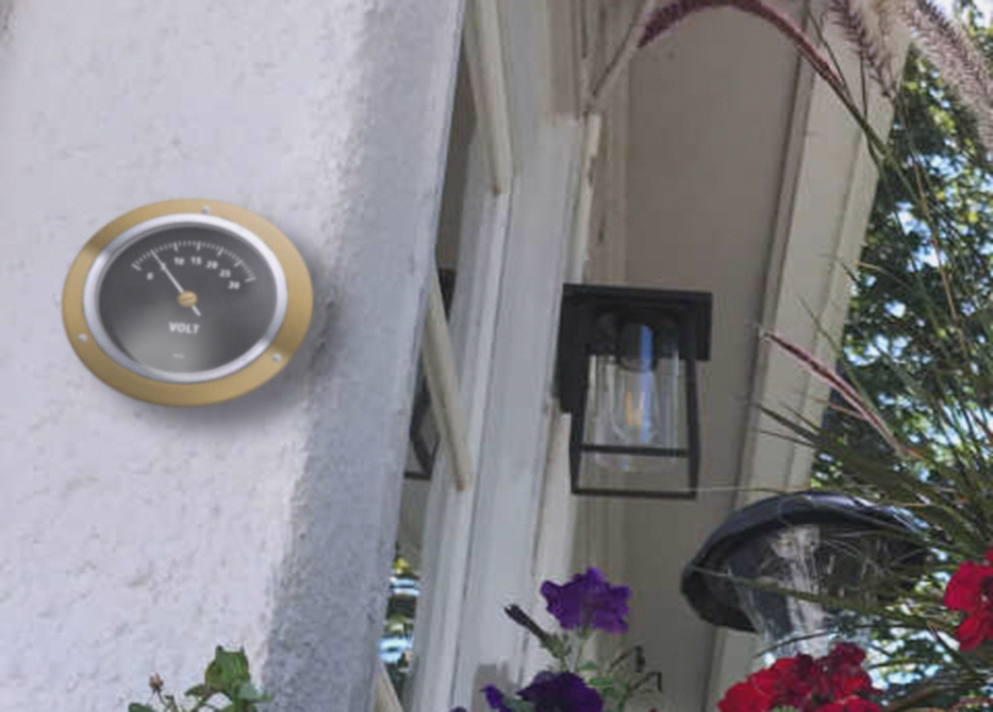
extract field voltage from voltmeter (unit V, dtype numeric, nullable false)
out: 5 V
